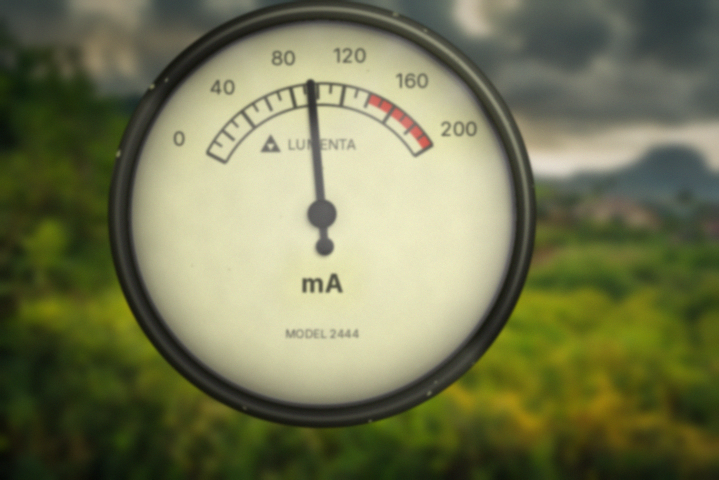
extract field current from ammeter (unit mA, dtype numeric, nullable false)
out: 95 mA
